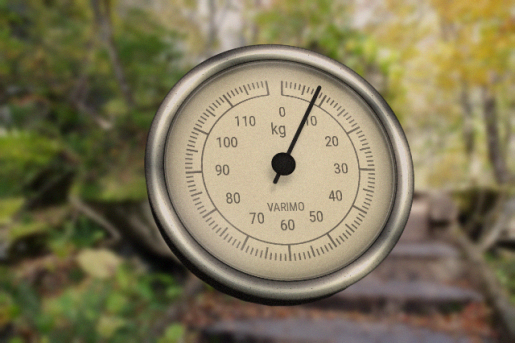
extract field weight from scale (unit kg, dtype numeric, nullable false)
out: 8 kg
